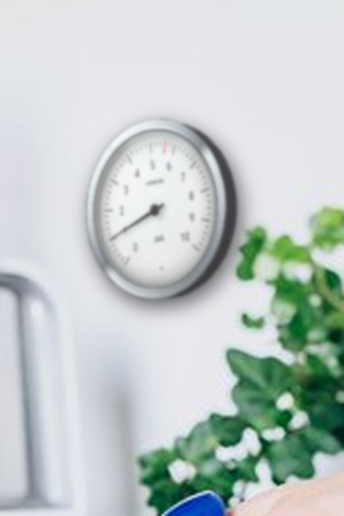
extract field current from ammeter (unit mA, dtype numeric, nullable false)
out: 1 mA
